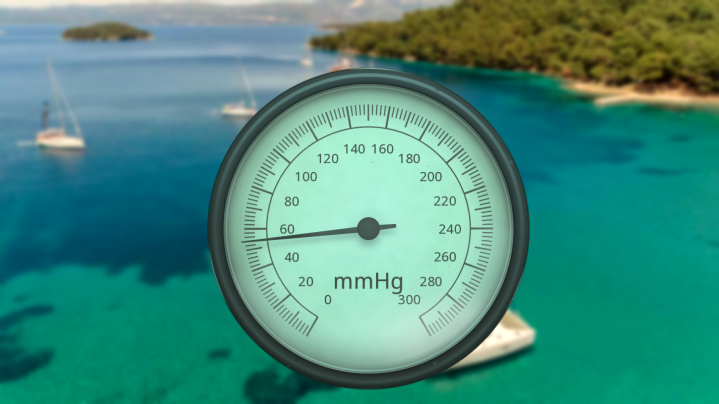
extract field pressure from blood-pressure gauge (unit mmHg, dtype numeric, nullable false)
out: 54 mmHg
